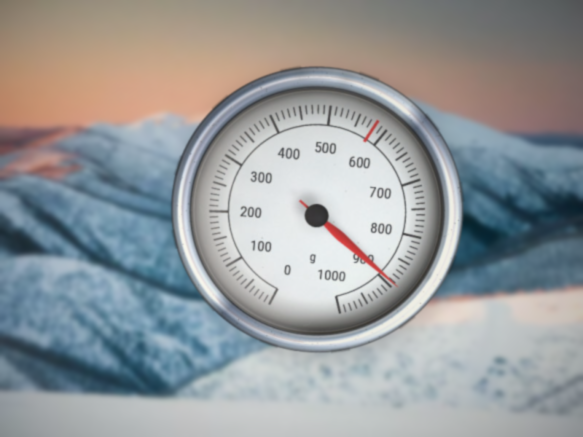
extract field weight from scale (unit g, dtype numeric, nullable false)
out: 890 g
